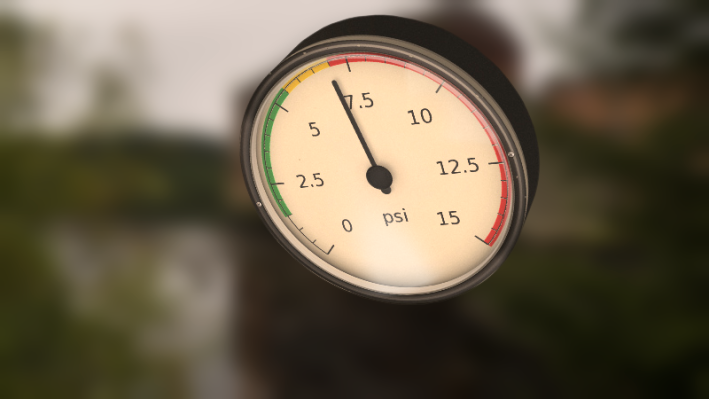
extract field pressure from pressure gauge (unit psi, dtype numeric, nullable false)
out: 7 psi
